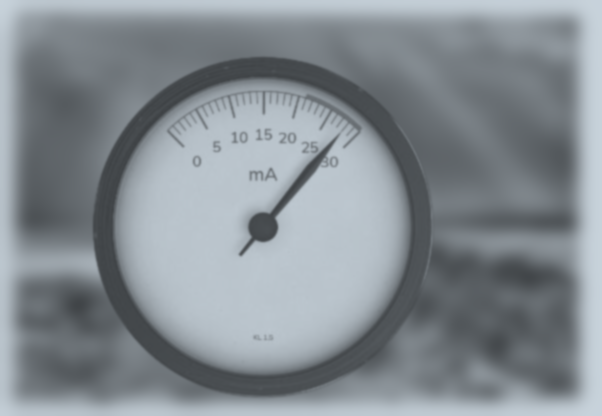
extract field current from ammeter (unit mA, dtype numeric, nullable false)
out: 28 mA
